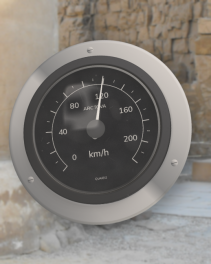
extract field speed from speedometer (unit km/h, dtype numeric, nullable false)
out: 120 km/h
